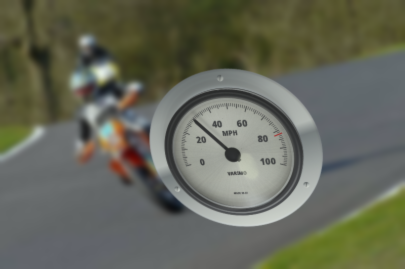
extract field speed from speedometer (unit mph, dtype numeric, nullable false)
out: 30 mph
